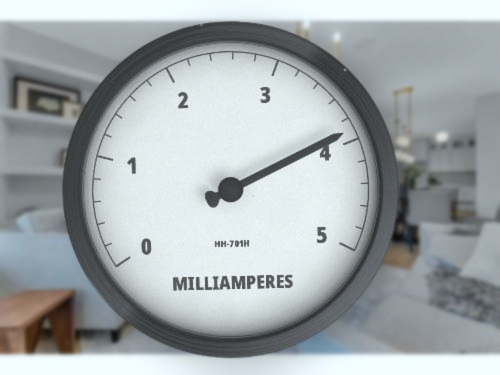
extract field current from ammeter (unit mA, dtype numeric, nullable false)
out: 3.9 mA
